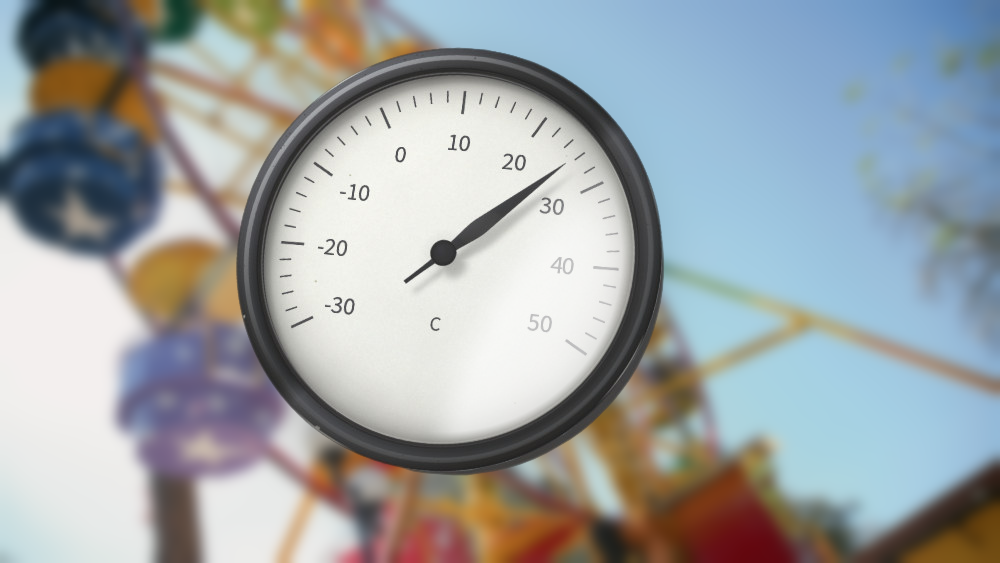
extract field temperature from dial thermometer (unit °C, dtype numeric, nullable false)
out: 26 °C
